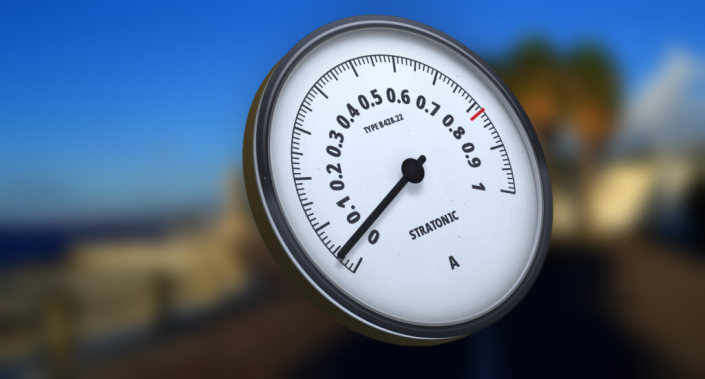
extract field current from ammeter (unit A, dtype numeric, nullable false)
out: 0.04 A
